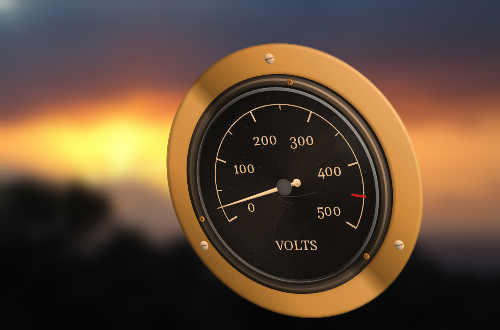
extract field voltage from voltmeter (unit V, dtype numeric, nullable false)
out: 25 V
